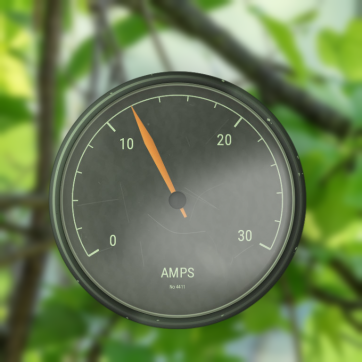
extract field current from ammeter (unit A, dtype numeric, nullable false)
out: 12 A
